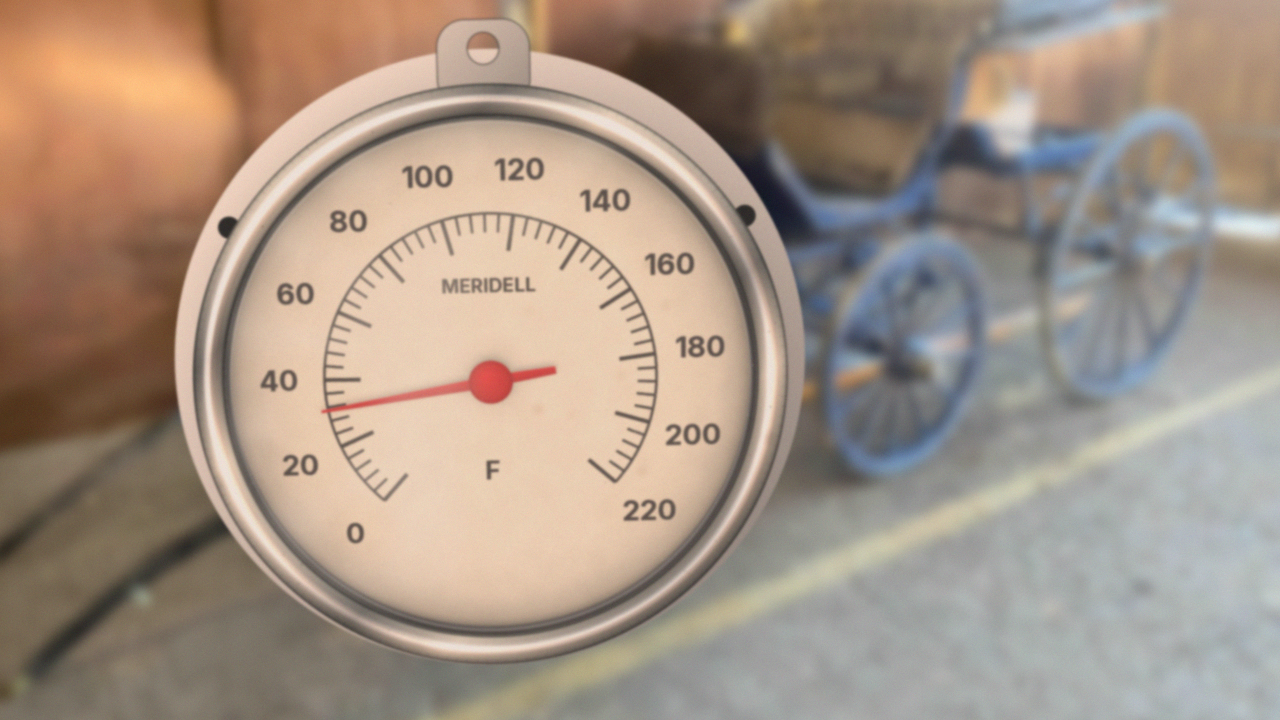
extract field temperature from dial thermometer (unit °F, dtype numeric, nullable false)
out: 32 °F
